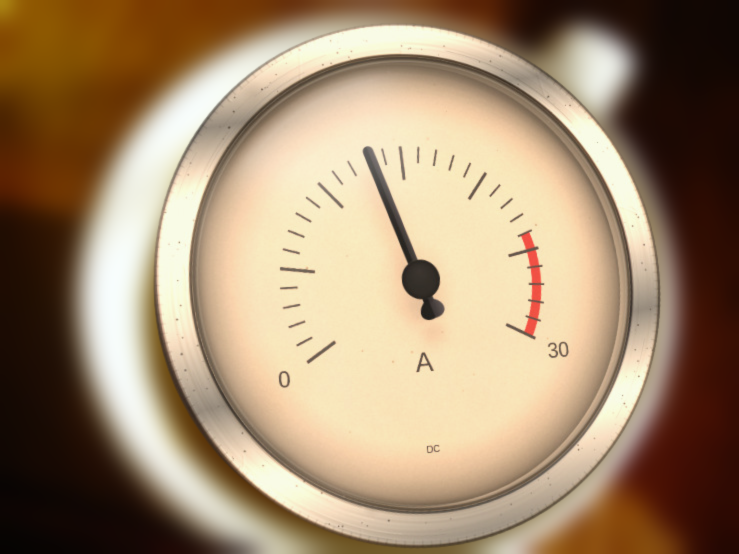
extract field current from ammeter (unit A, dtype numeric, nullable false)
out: 13 A
